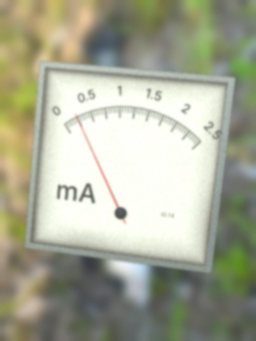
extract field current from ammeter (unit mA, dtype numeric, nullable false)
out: 0.25 mA
